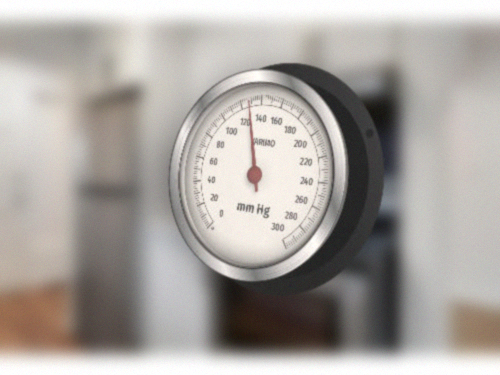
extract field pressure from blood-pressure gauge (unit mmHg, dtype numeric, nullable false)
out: 130 mmHg
